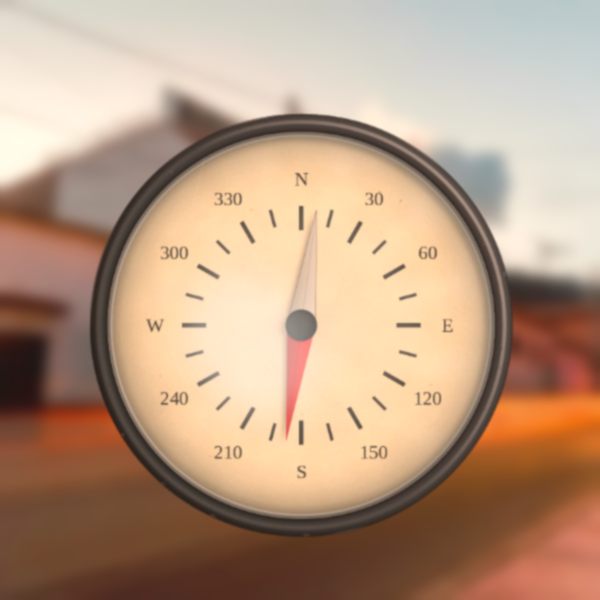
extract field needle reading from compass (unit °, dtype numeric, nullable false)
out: 187.5 °
